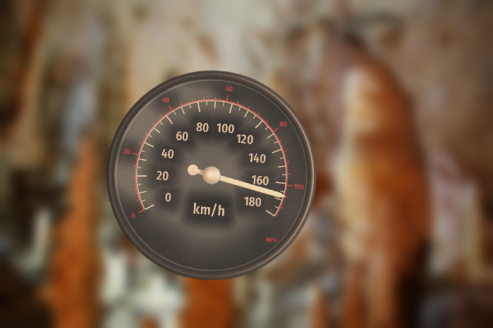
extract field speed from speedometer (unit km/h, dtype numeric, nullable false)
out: 167.5 km/h
